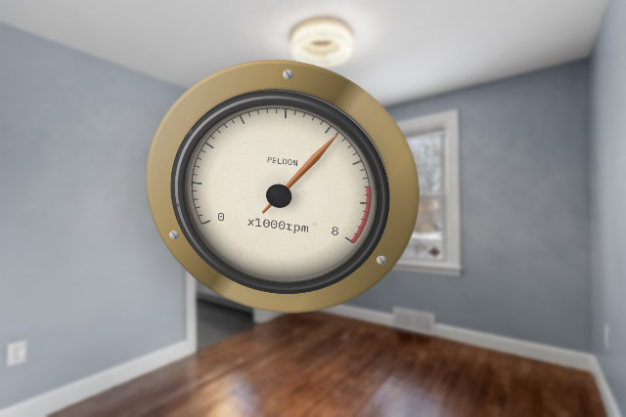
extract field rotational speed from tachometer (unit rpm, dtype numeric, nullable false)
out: 5200 rpm
